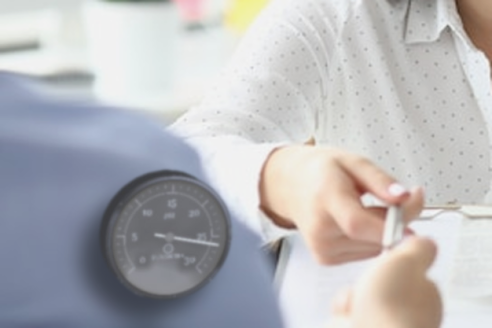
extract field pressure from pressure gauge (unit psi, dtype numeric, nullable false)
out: 26 psi
